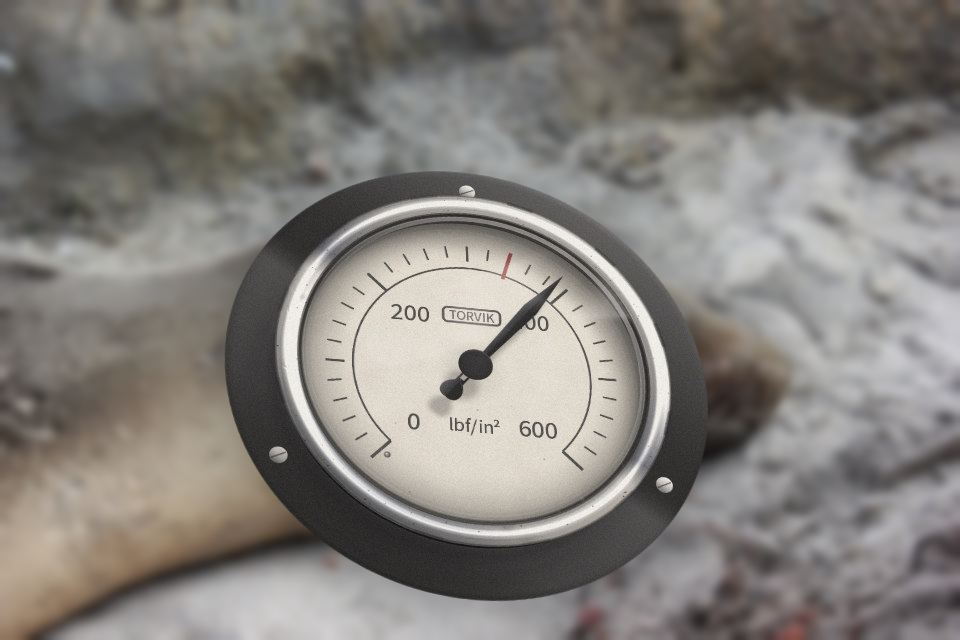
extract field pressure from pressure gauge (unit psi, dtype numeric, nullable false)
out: 390 psi
